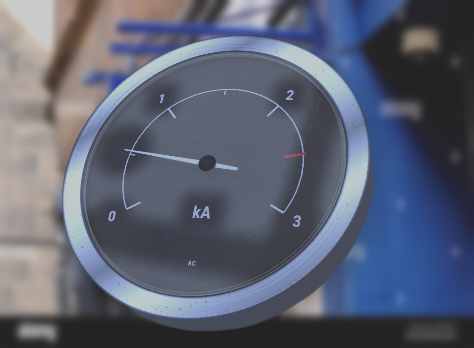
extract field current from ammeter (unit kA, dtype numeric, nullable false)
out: 0.5 kA
